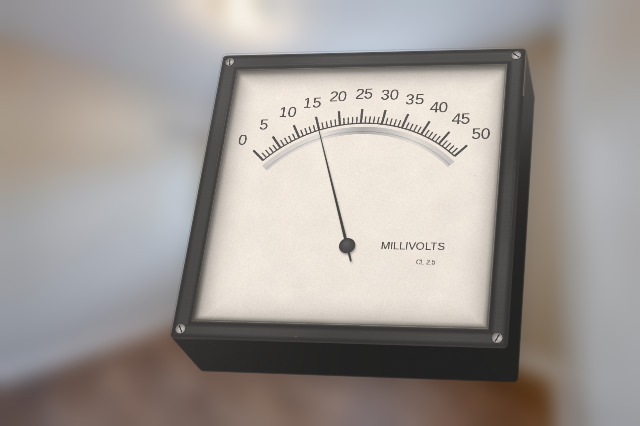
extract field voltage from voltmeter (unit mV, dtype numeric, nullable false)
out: 15 mV
